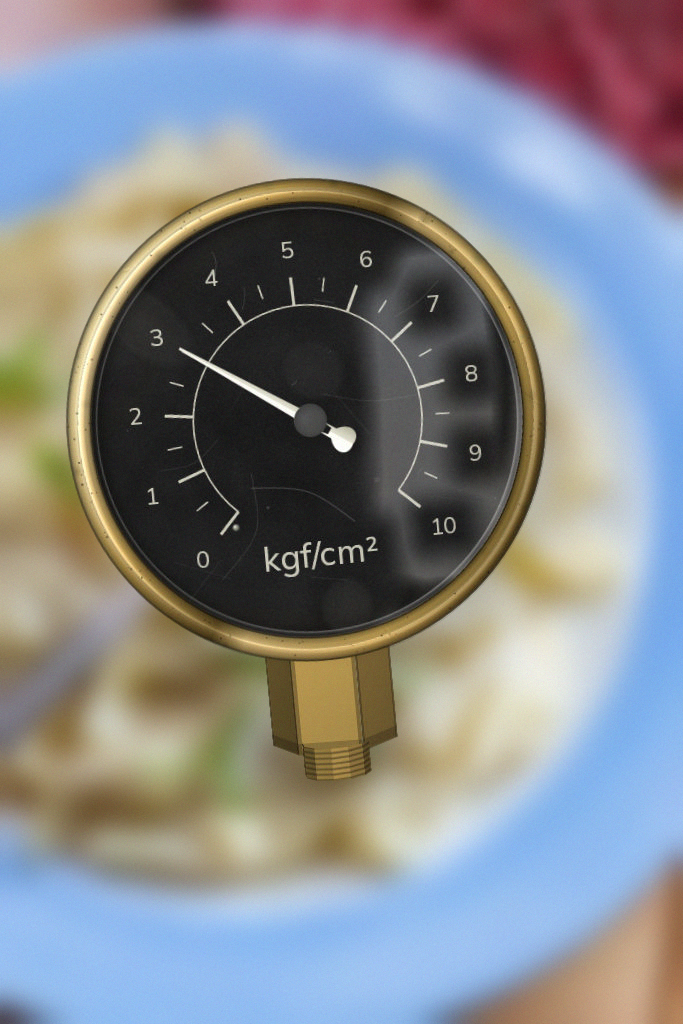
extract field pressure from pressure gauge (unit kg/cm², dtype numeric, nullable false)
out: 3 kg/cm²
